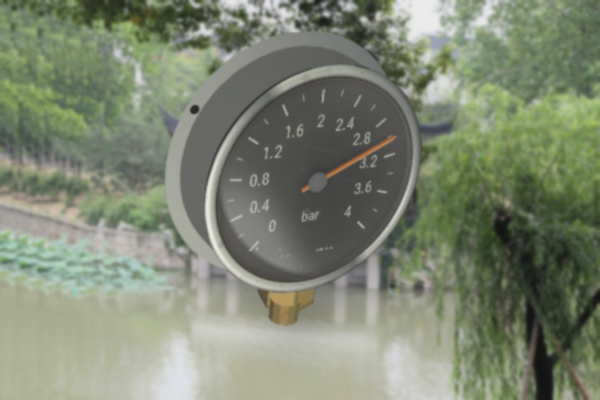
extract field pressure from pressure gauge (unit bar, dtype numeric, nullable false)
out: 3 bar
